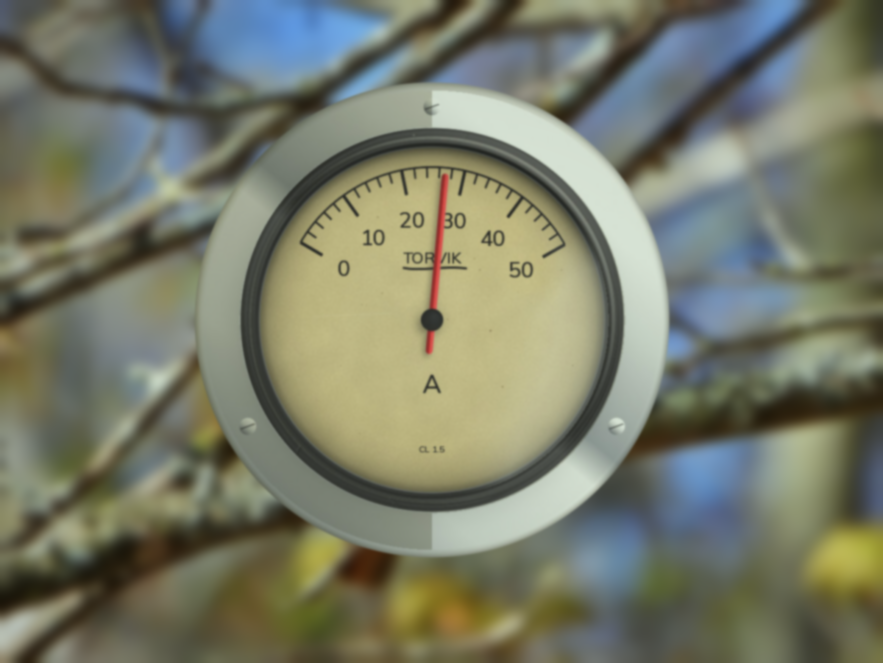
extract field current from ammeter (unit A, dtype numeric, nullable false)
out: 27 A
